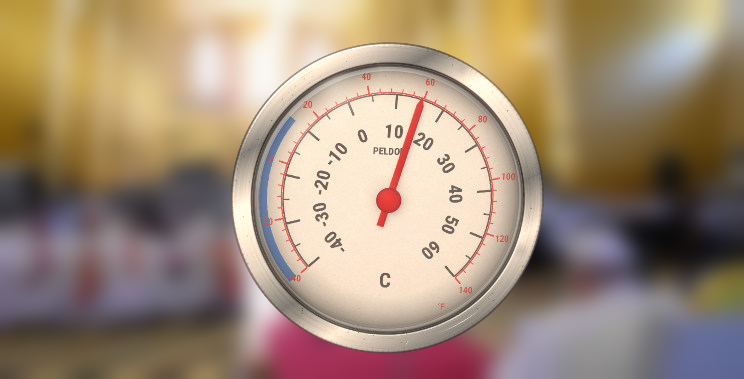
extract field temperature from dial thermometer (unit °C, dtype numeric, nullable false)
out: 15 °C
